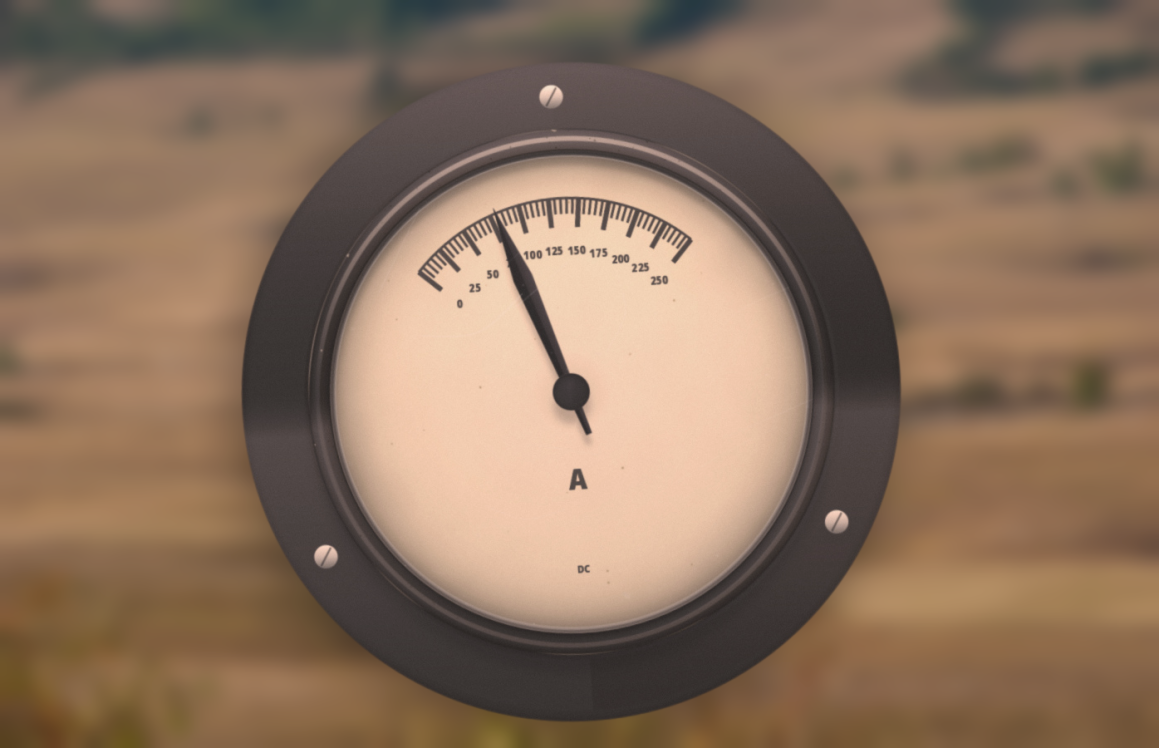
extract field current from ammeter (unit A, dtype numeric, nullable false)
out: 80 A
